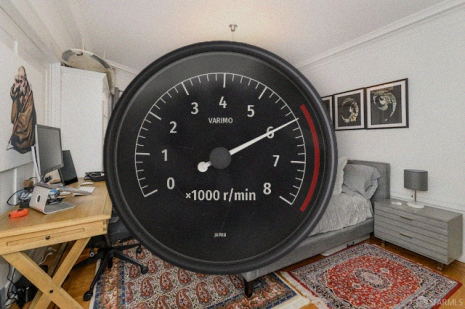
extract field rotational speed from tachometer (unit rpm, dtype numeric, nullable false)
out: 6000 rpm
